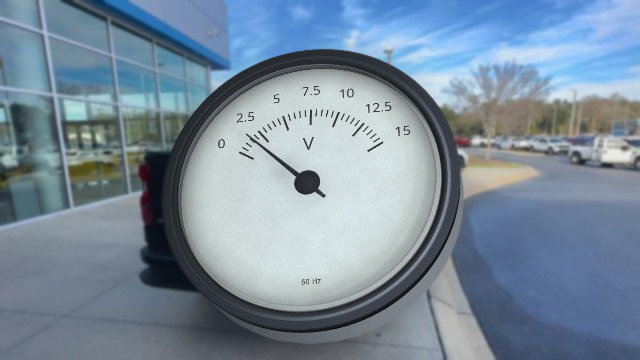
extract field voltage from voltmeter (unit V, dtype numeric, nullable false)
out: 1.5 V
